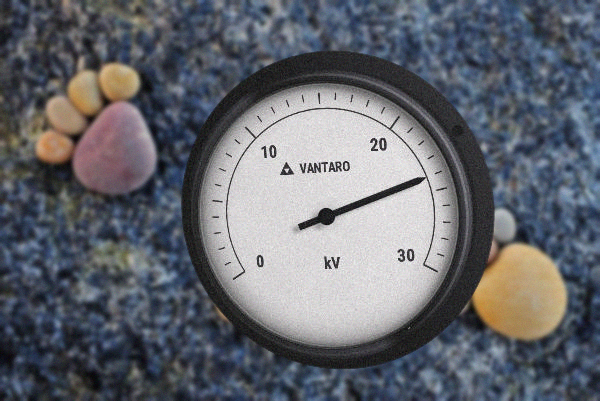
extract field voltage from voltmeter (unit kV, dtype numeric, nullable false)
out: 24 kV
